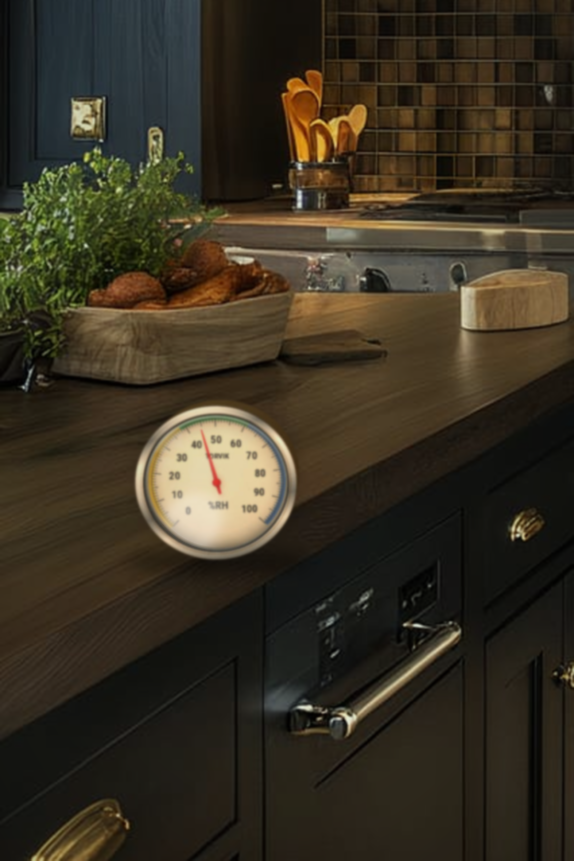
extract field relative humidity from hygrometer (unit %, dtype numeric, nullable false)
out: 45 %
